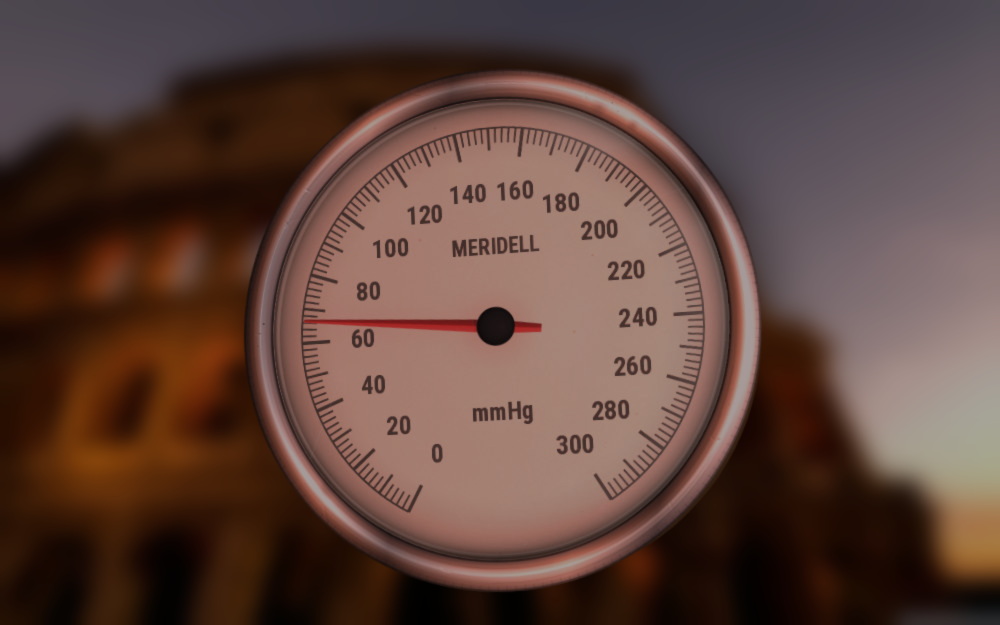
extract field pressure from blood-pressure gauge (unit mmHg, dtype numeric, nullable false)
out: 66 mmHg
